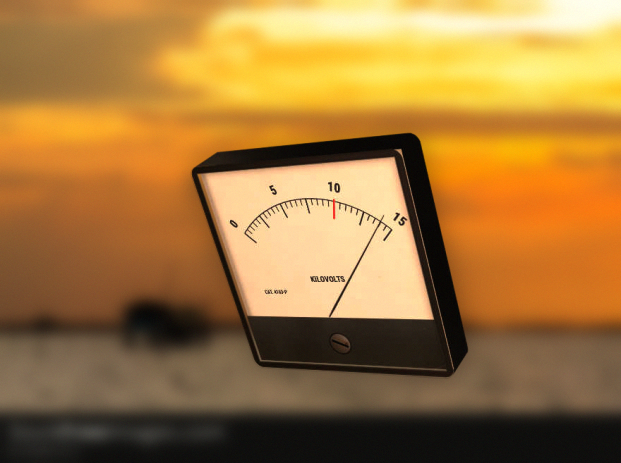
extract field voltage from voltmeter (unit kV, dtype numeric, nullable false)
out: 14 kV
